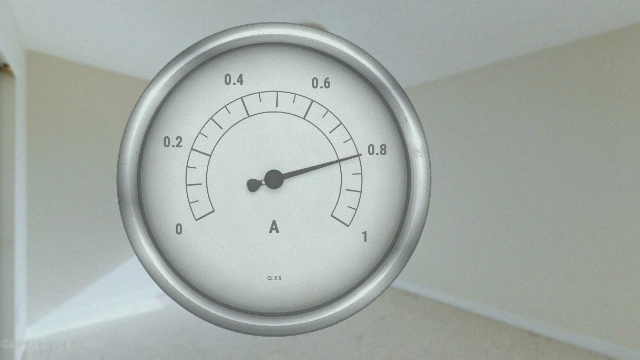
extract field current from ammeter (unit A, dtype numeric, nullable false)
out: 0.8 A
